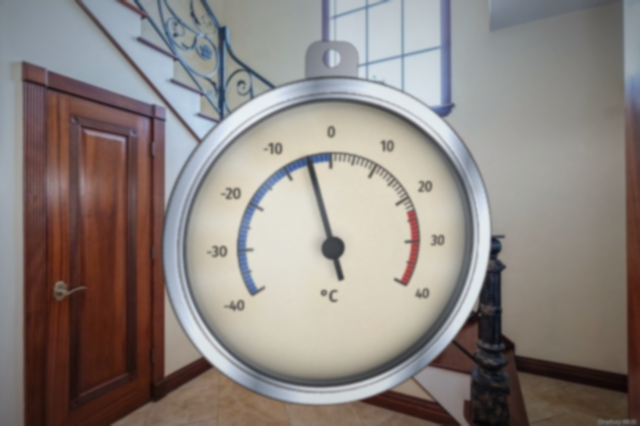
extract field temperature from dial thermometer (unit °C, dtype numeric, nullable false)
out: -5 °C
